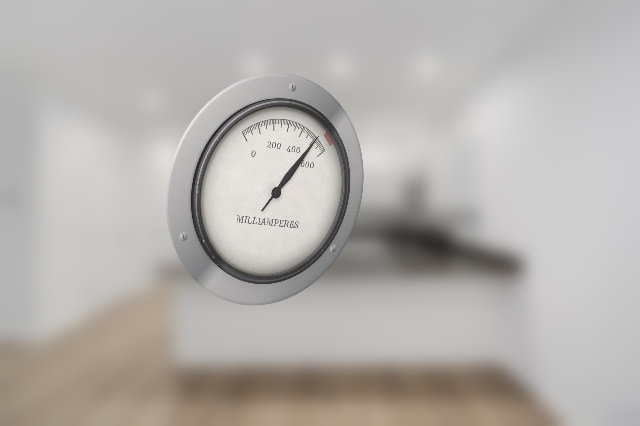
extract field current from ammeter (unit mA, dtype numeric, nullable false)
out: 500 mA
